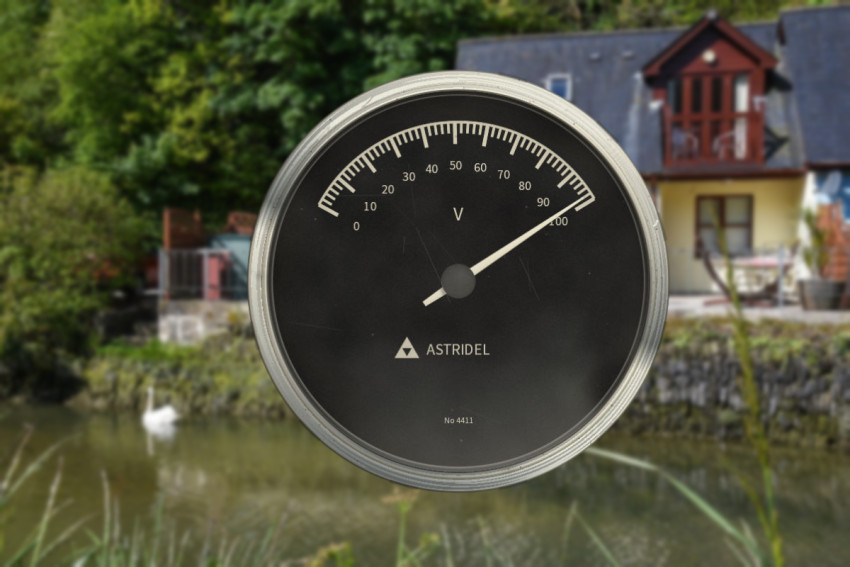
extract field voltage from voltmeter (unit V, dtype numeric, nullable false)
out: 98 V
